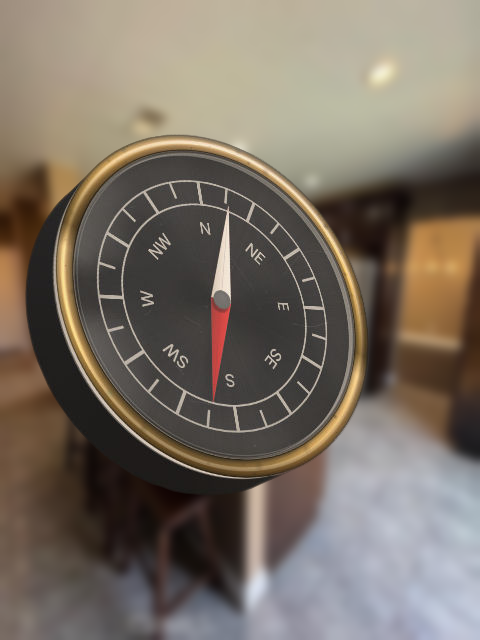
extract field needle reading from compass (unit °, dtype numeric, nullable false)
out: 195 °
